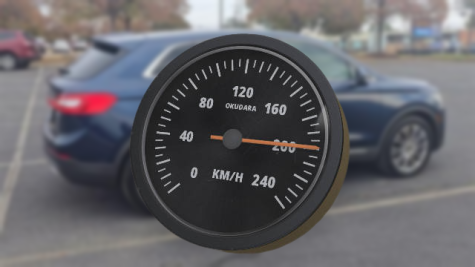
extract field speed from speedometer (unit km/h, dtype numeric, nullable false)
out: 200 km/h
